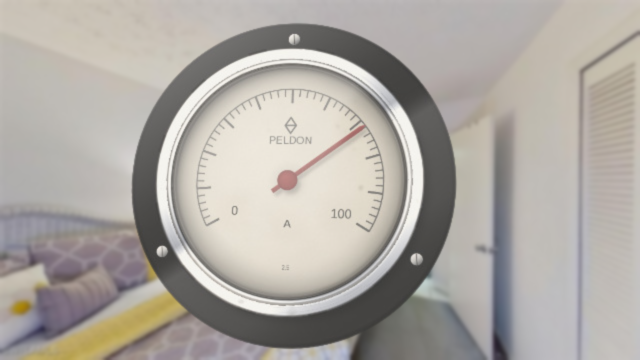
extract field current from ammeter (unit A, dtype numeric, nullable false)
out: 72 A
